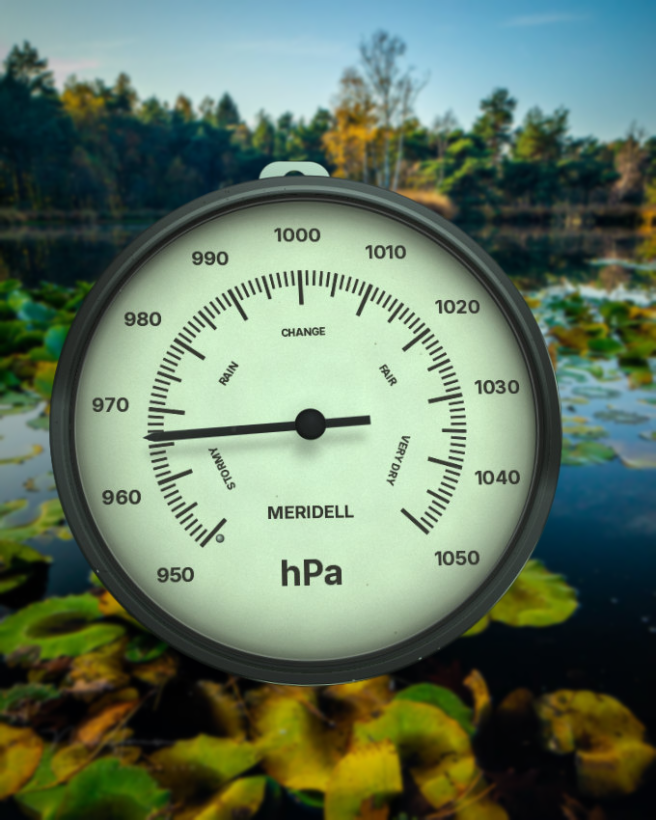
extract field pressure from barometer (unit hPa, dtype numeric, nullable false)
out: 966 hPa
